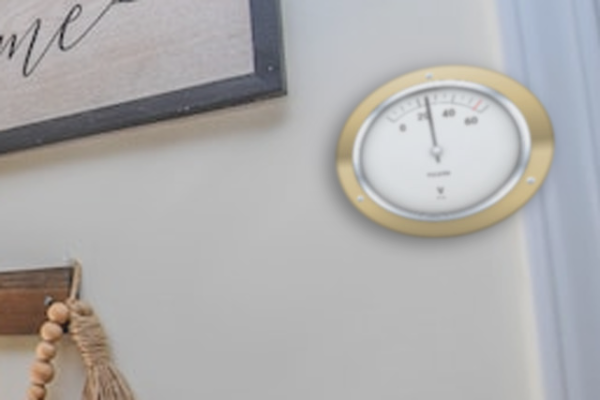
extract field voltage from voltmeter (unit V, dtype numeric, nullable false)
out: 25 V
